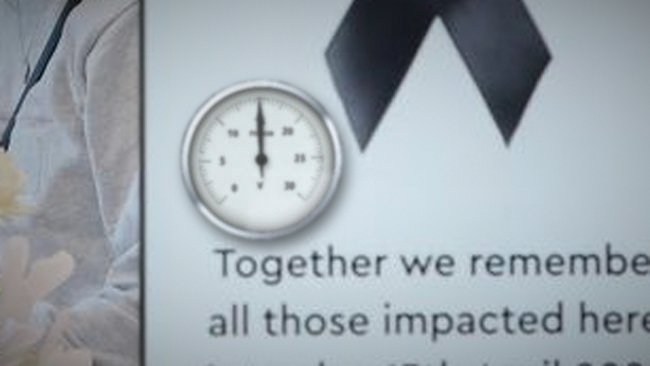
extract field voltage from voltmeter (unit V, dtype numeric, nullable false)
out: 15 V
